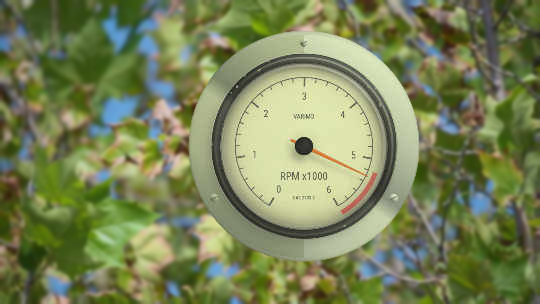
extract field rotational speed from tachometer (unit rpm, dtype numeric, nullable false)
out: 5300 rpm
